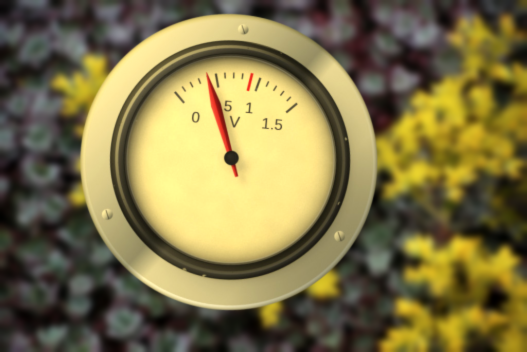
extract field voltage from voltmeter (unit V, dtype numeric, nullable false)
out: 0.4 V
